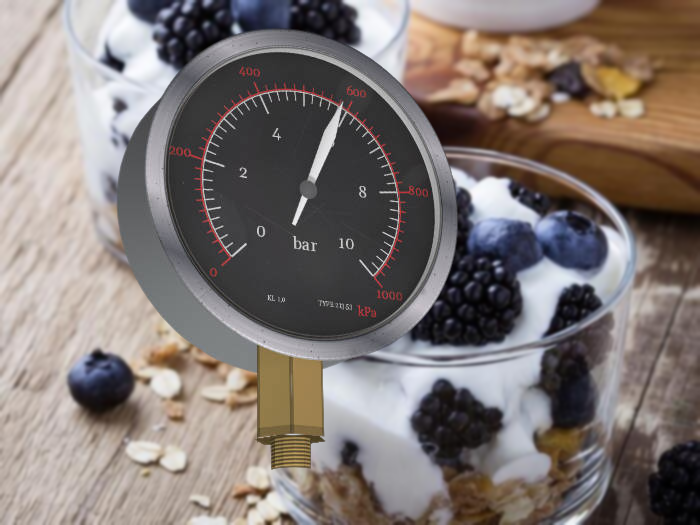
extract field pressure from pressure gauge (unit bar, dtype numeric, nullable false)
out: 5.8 bar
